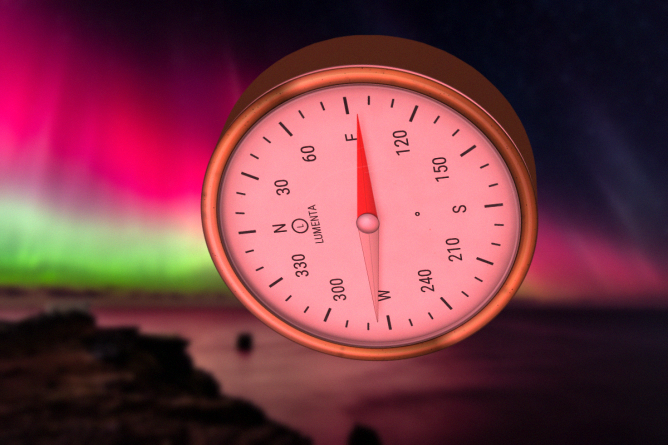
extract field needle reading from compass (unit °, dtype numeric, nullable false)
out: 95 °
